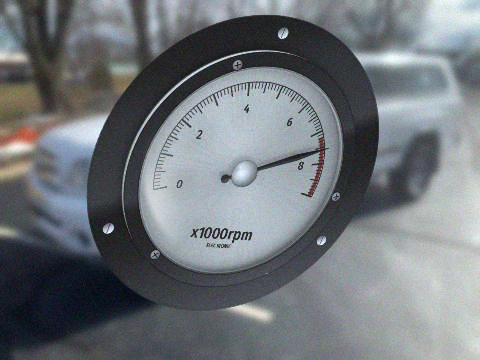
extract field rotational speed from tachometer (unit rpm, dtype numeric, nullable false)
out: 7500 rpm
